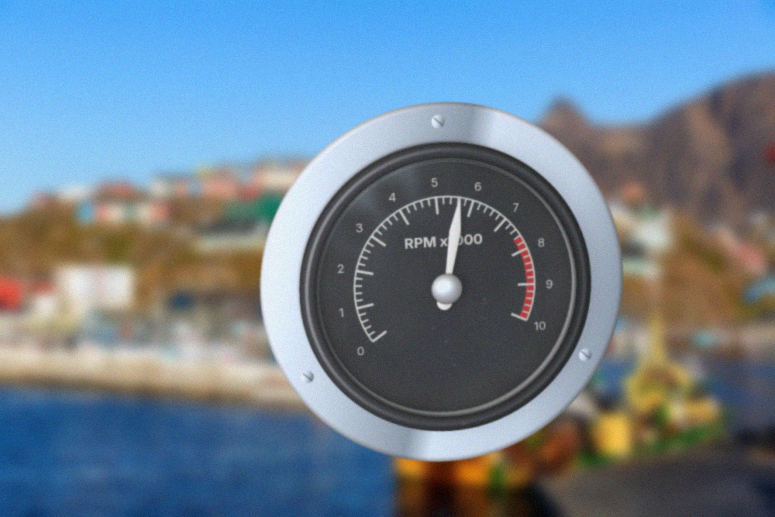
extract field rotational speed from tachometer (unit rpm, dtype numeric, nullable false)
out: 5600 rpm
